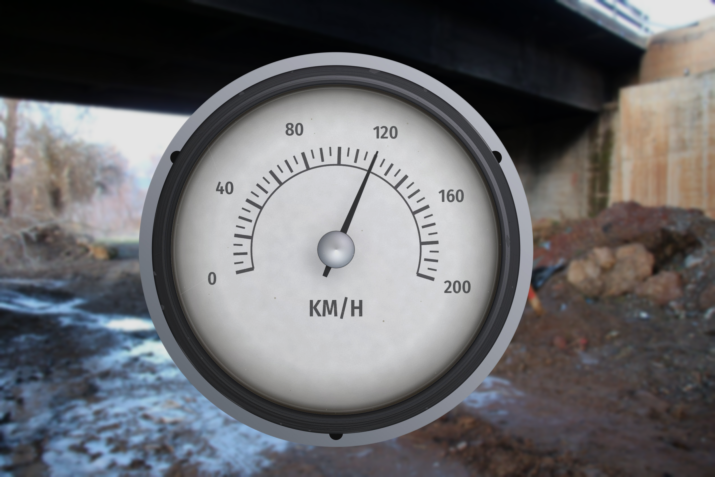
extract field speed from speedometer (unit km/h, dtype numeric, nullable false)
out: 120 km/h
